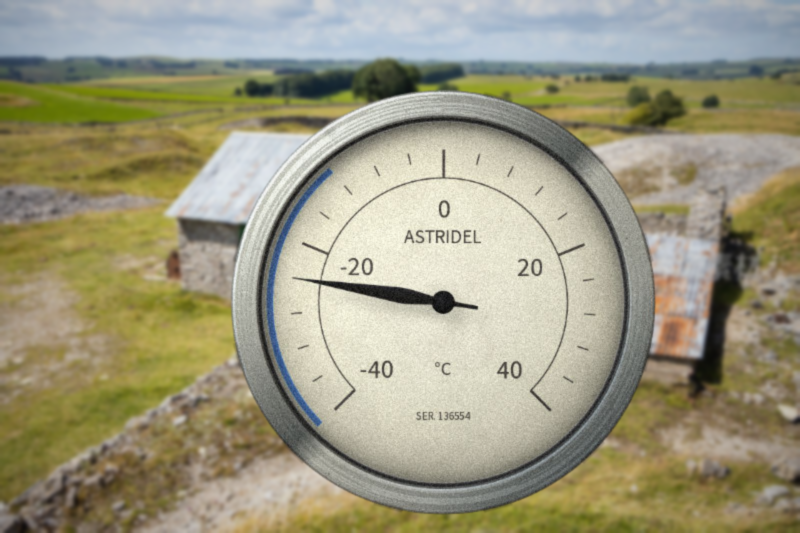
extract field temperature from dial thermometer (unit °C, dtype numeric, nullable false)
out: -24 °C
